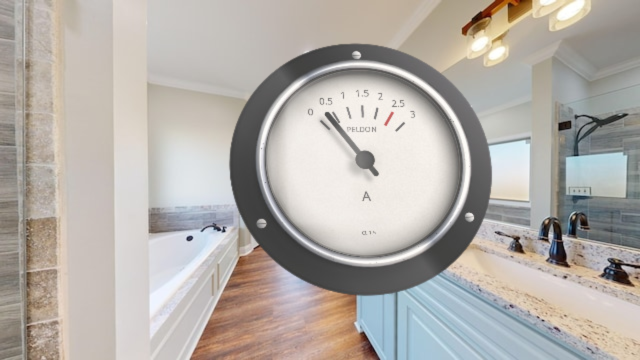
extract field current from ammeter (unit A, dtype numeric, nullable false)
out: 0.25 A
